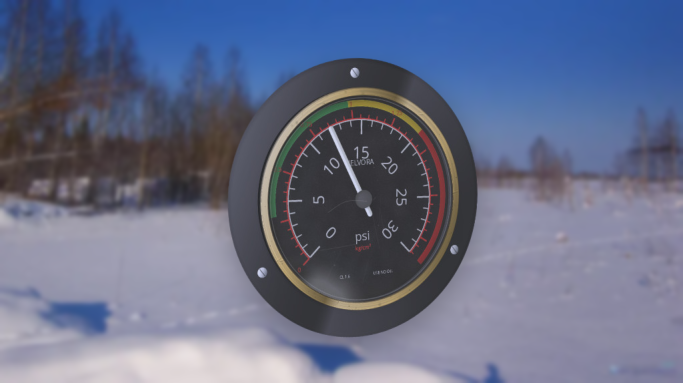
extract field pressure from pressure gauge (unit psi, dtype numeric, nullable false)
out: 12 psi
